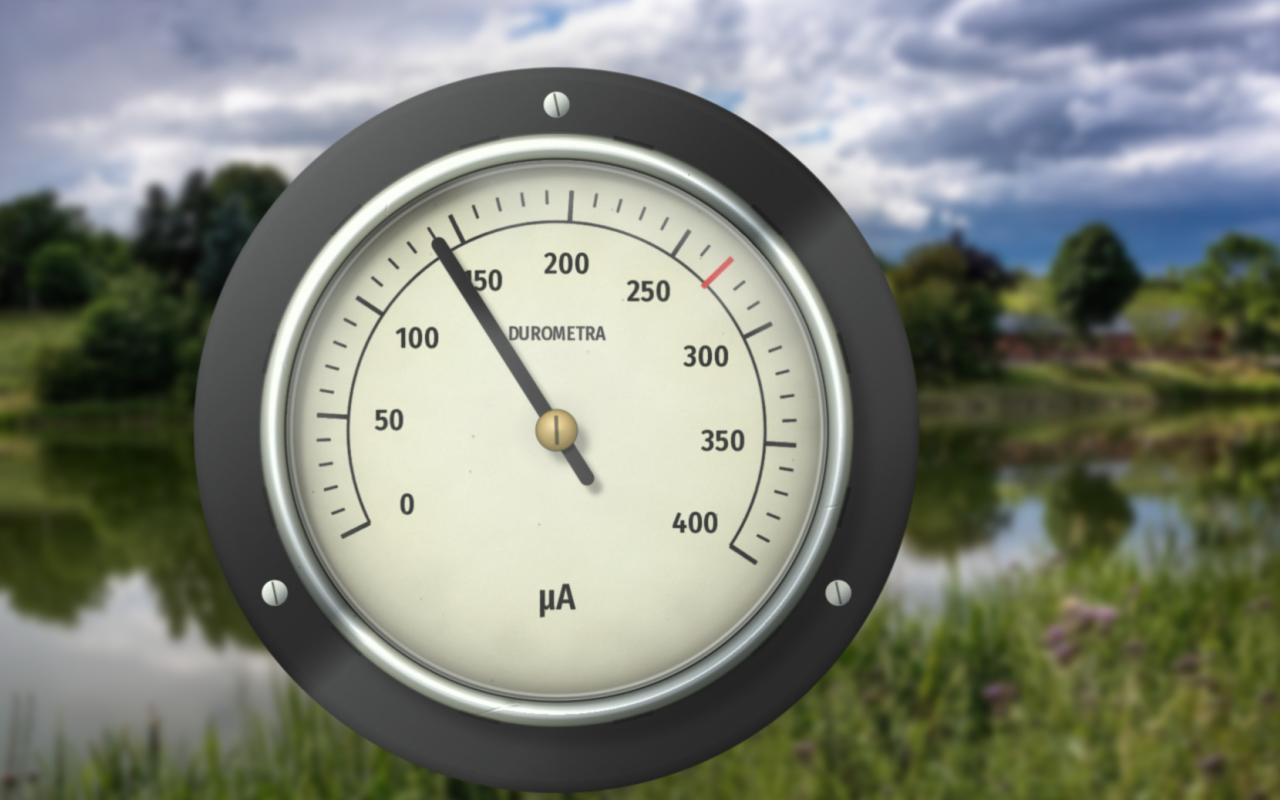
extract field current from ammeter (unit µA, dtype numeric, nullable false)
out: 140 µA
